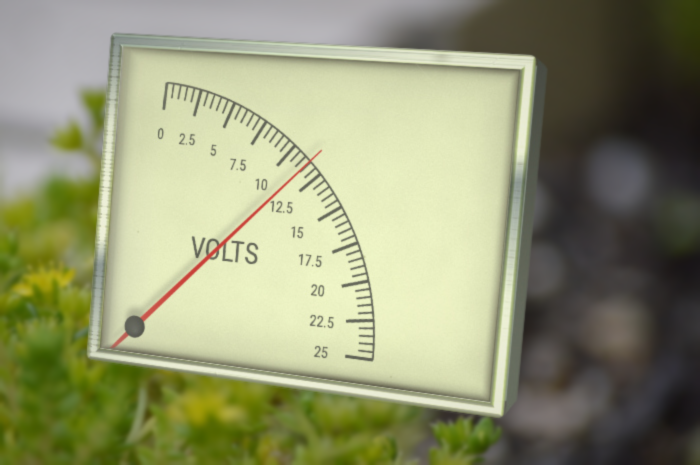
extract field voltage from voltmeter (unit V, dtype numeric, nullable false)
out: 11.5 V
